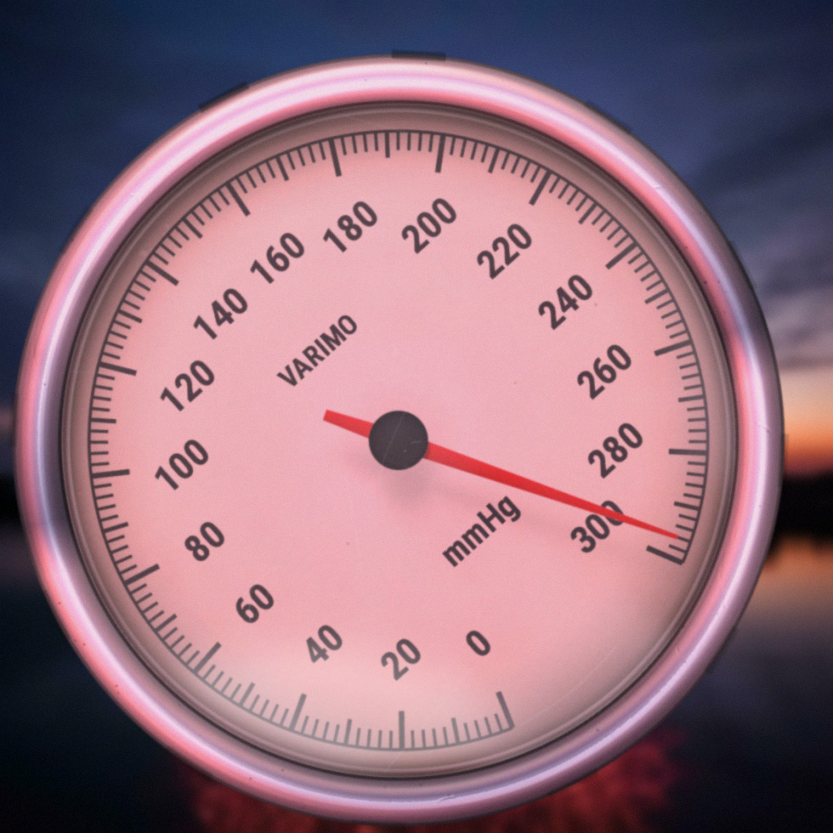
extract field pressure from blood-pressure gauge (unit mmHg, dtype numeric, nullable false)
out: 296 mmHg
